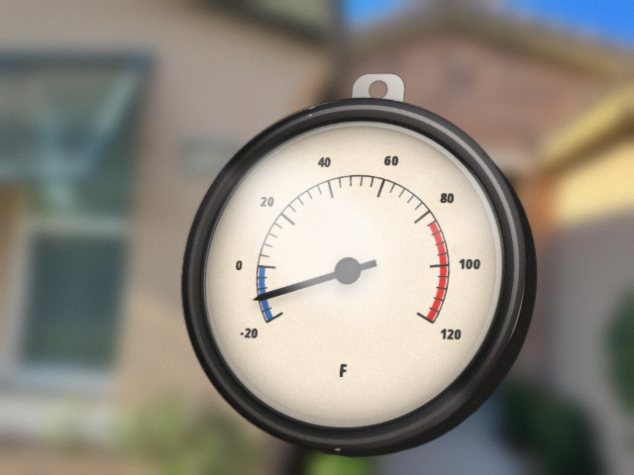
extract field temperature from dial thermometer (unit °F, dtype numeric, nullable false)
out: -12 °F
